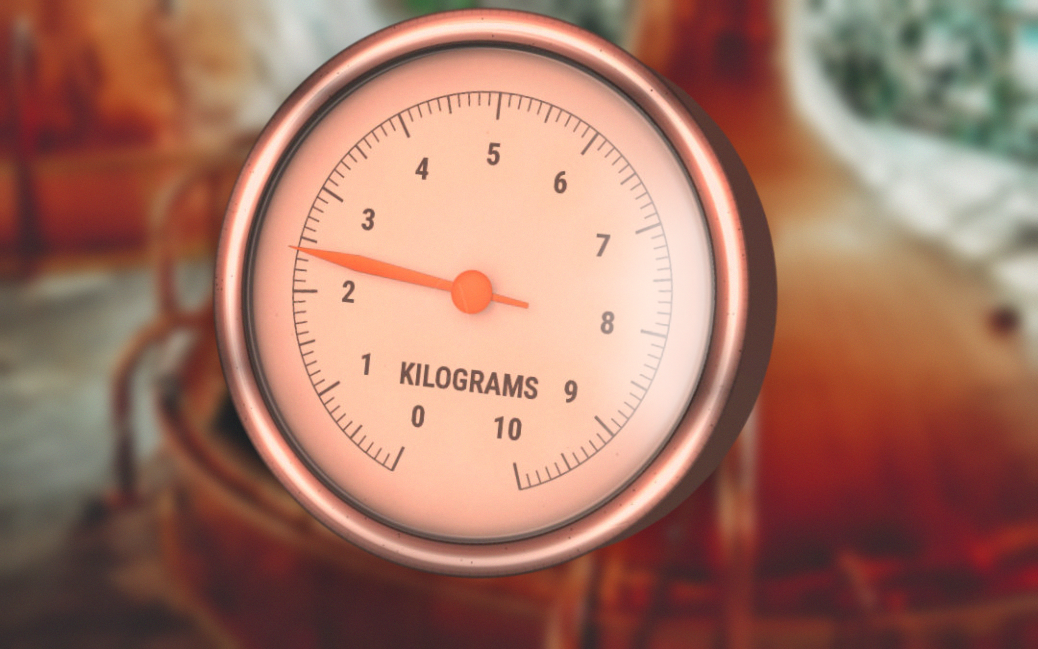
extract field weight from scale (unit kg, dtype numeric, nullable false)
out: 2.4 kg
